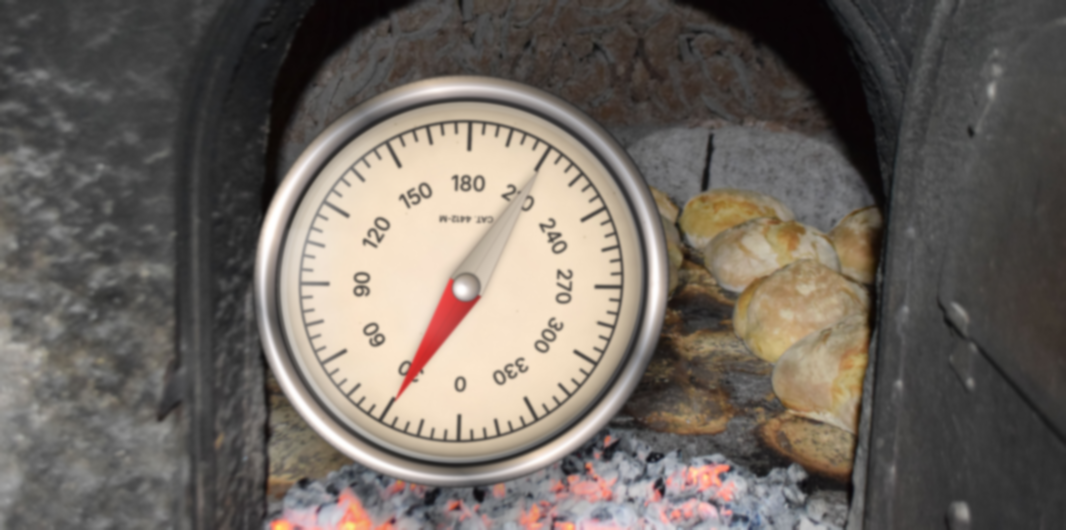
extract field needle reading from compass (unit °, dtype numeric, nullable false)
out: 30 °
